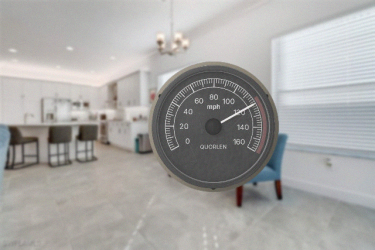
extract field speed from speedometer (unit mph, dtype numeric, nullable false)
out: 120 mph
